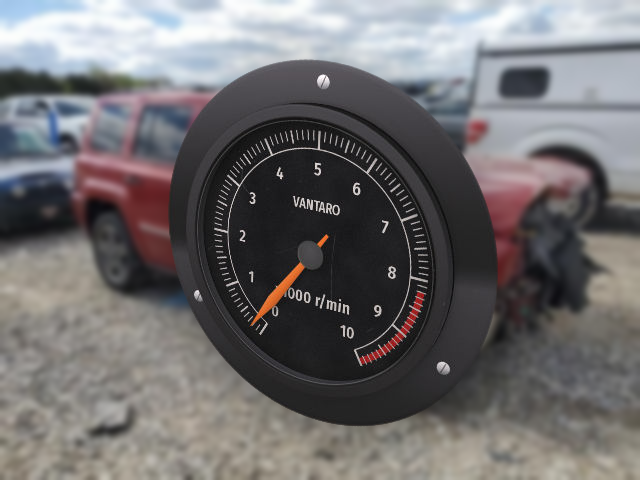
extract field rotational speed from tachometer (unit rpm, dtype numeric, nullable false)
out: 200 rpm
